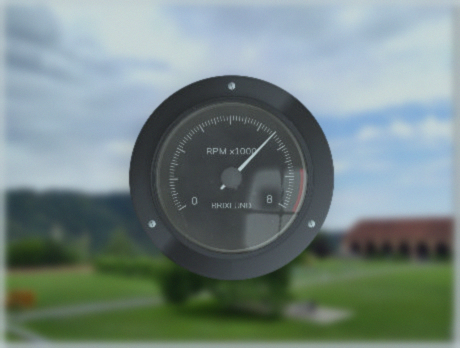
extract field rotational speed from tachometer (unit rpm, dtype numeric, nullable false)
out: 5500 rpm
